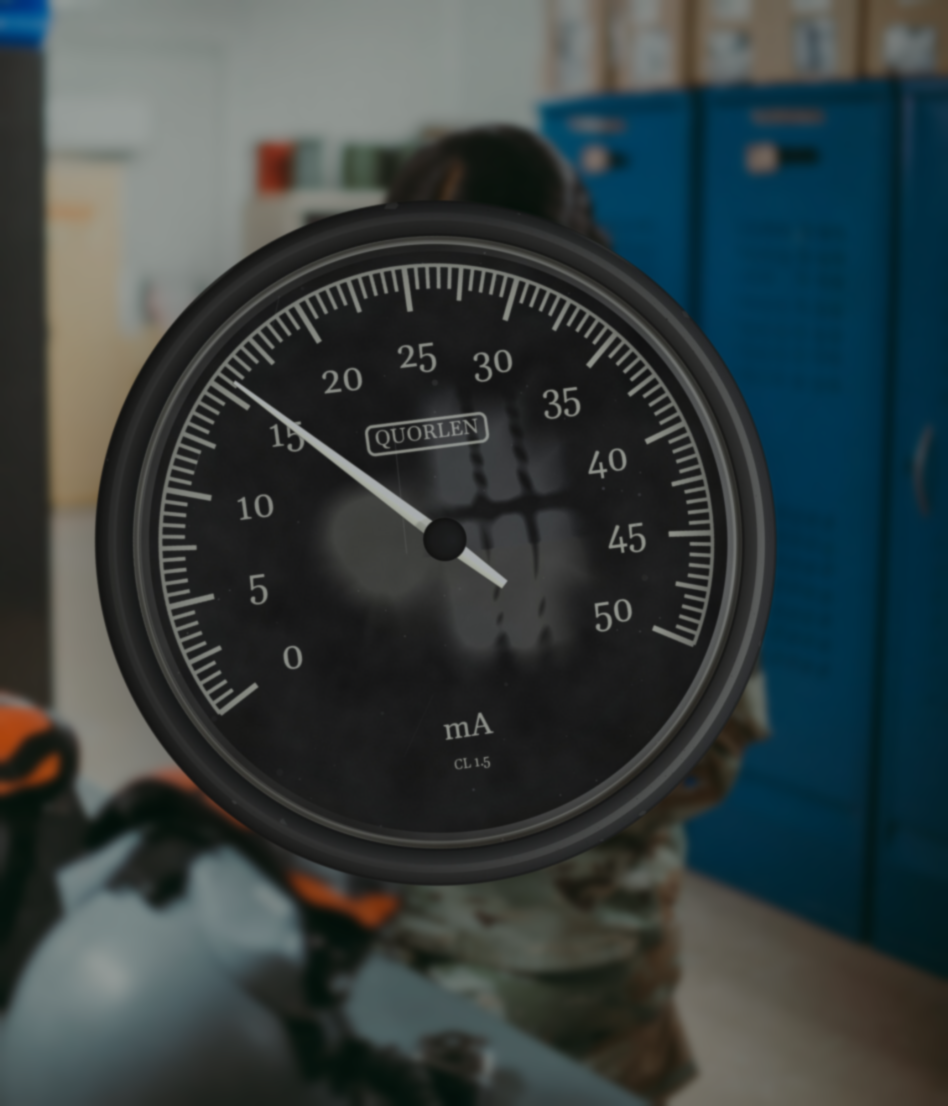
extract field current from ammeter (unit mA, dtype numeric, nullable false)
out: 15.5 mA
